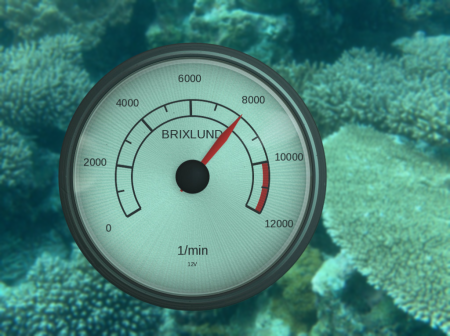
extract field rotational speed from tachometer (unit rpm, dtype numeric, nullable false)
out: 8000 rpm
